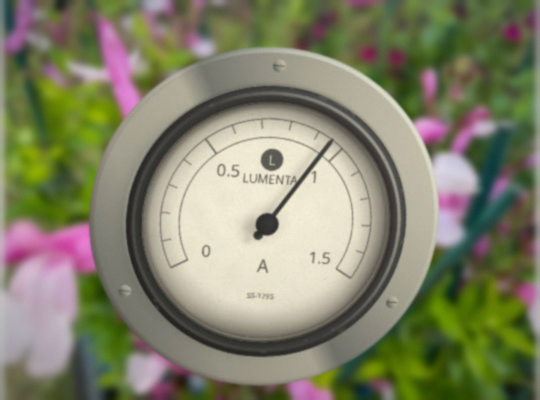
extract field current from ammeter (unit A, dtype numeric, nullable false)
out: 0.95 A
